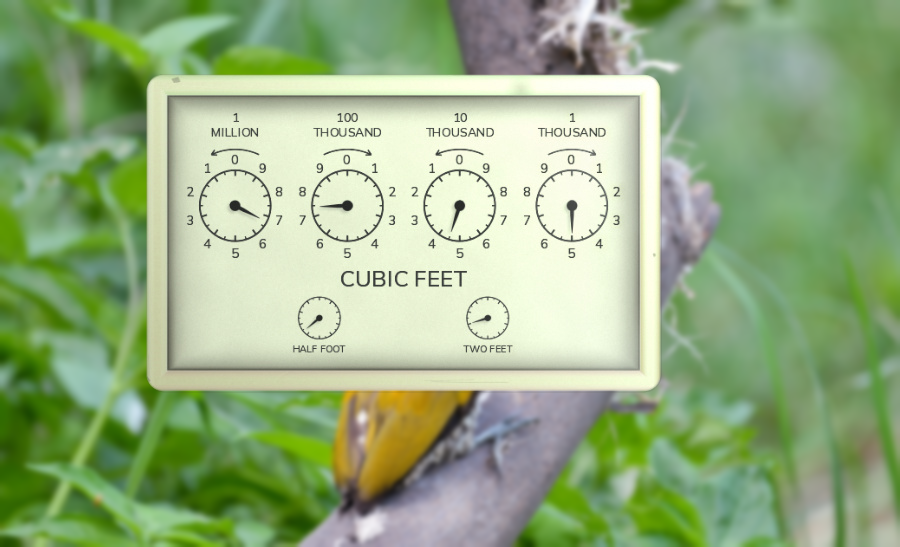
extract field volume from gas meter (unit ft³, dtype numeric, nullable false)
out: 674500 ft³
